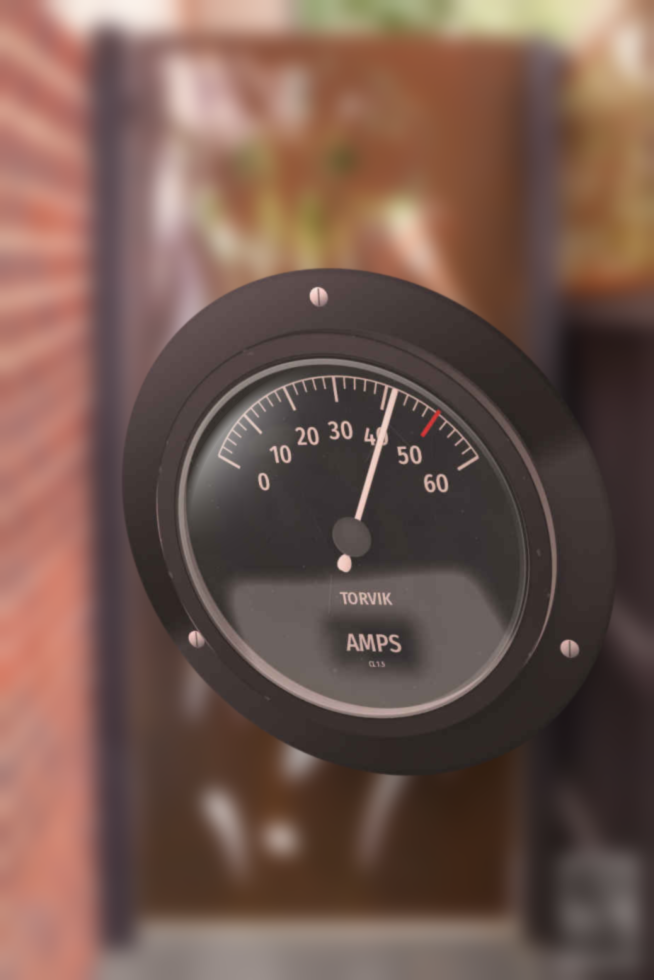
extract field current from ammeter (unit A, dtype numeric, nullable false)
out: 42 A
